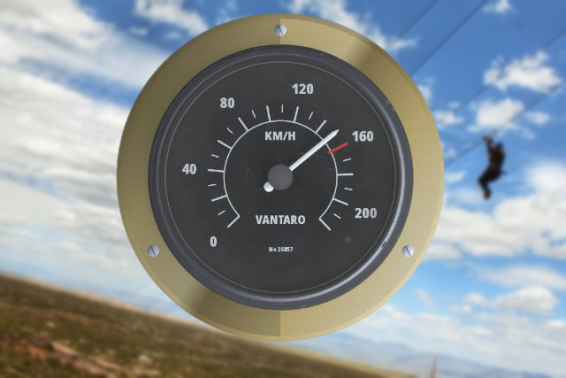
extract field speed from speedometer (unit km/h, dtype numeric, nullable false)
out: 150 km/h
